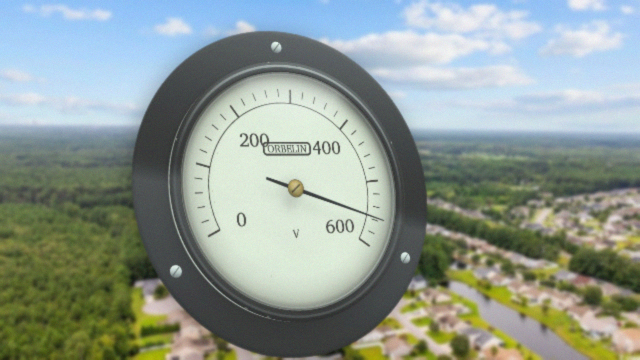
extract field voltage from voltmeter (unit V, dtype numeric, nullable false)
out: 560 V
